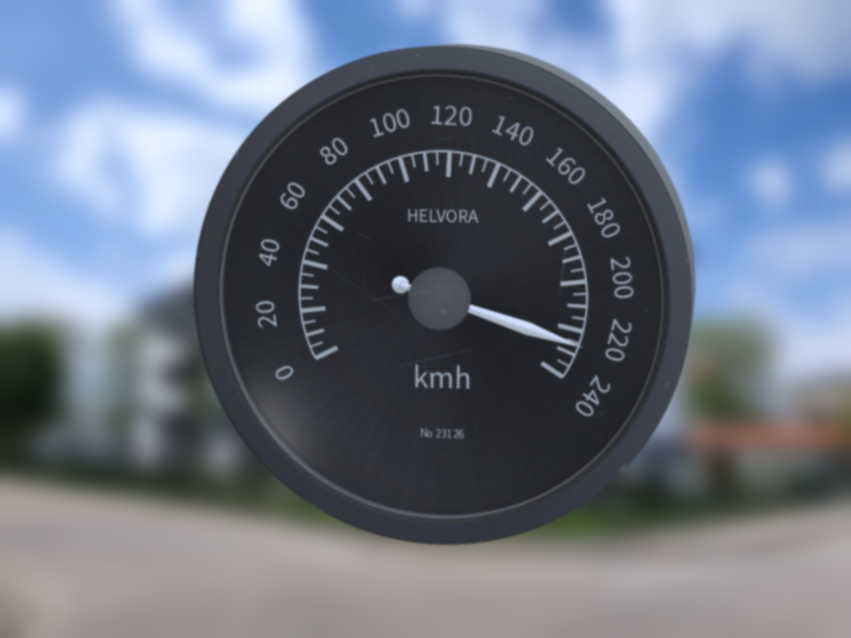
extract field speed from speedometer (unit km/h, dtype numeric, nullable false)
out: 225 km/h
